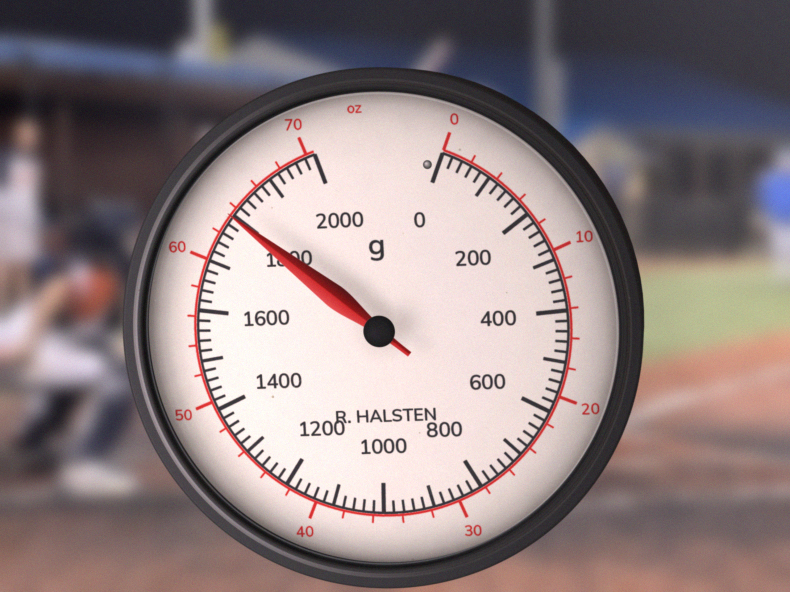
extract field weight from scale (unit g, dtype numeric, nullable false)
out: 1800 g
